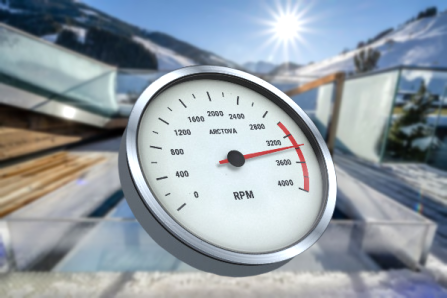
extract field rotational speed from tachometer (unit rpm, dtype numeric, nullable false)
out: 3400 rpm
